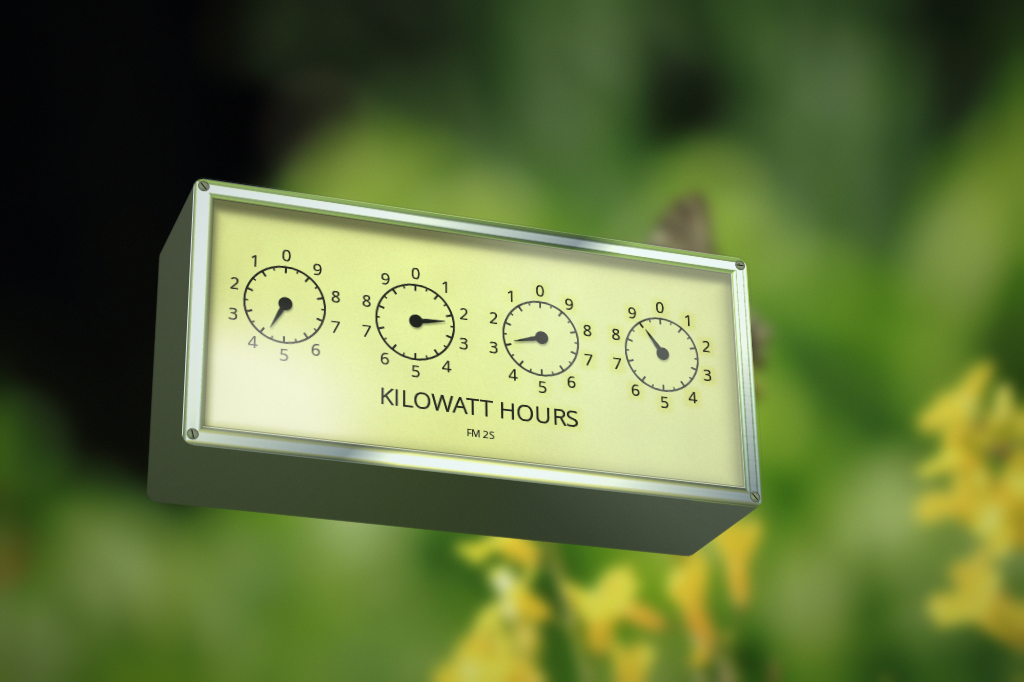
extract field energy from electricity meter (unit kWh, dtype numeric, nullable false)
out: 4229 kWh
